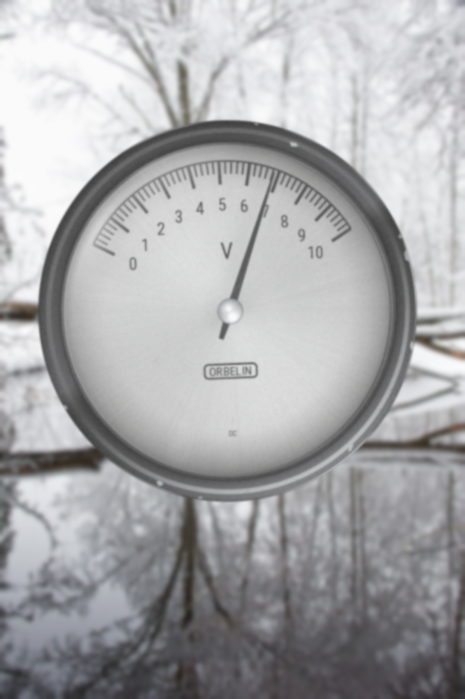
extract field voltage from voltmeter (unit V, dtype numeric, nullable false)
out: 6.8 V
